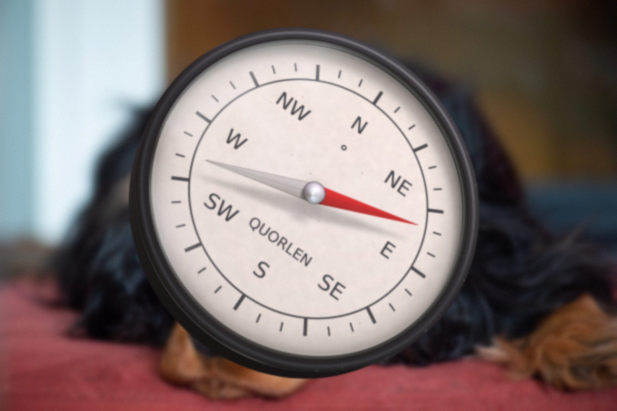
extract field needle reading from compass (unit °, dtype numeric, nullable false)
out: 70 °
